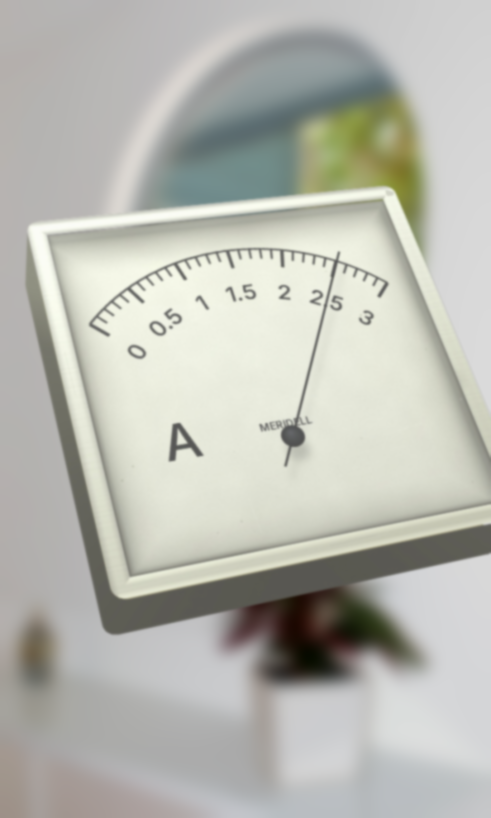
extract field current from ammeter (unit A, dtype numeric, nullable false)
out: 2.5 A
